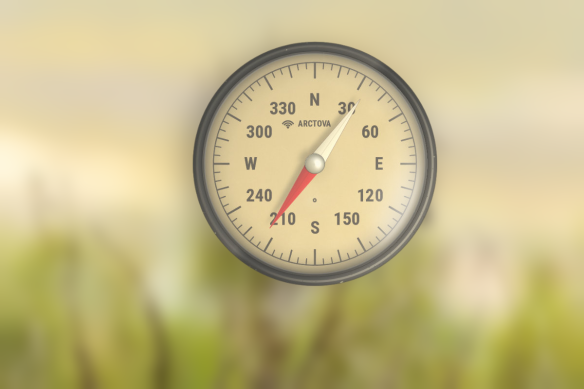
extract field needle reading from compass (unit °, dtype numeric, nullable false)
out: 215 °
